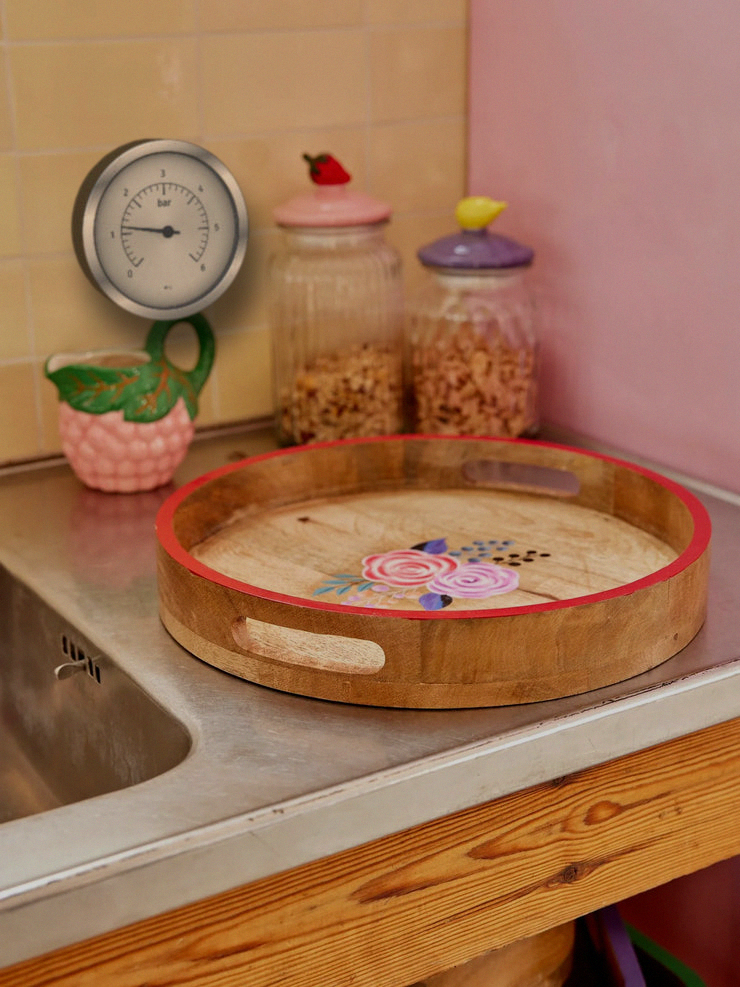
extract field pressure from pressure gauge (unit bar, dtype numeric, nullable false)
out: 1.2 bar
